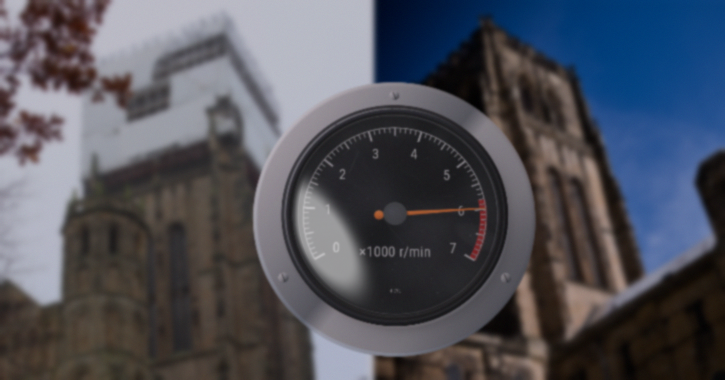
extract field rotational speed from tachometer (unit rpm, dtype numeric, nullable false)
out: 6000 rpm
